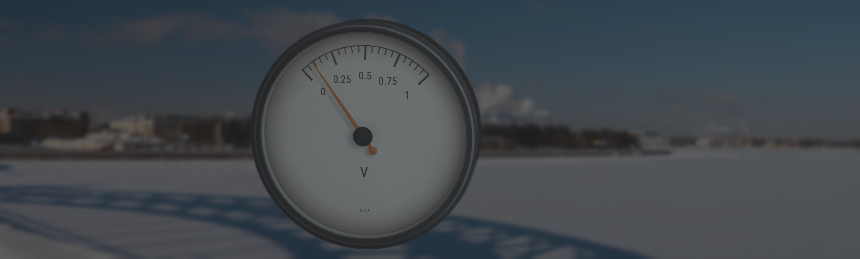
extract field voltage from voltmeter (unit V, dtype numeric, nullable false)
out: 0.1 V
